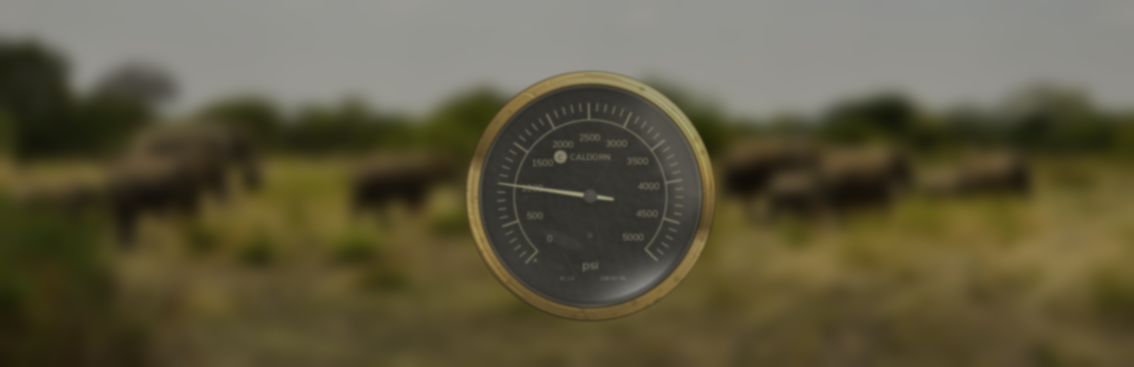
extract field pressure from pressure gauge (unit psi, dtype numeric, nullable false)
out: 1000 psi
